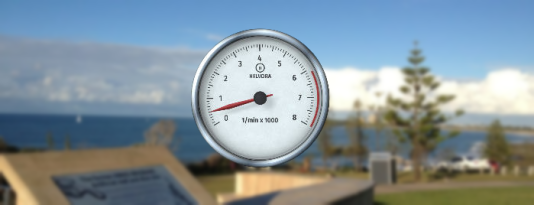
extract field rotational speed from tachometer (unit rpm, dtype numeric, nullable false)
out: 500 rpm
